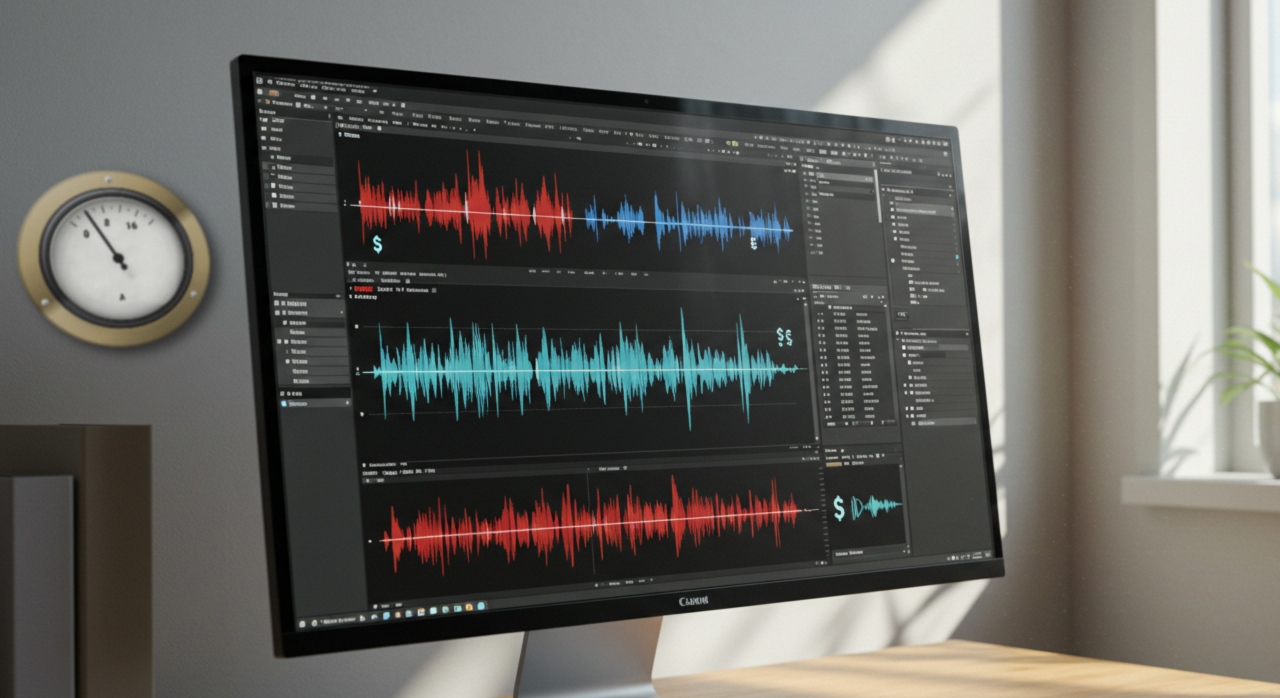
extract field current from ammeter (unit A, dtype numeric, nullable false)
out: 4 A
